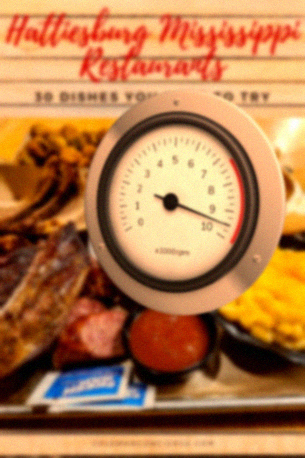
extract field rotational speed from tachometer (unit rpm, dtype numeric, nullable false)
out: 9500 rpm
